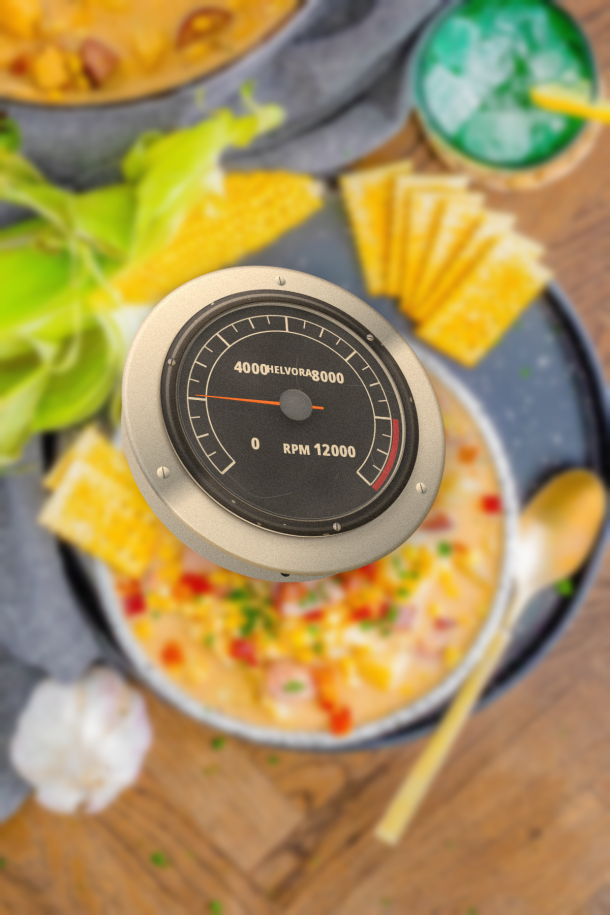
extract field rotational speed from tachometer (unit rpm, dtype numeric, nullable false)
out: 2000 rpm
